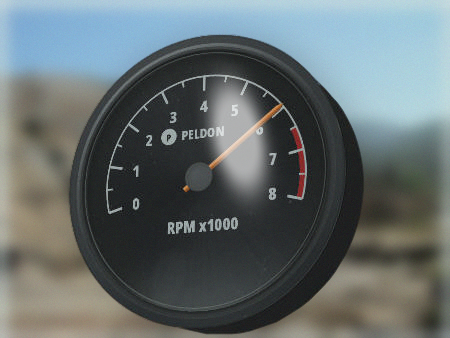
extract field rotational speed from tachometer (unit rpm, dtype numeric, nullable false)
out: 6000 rpm
